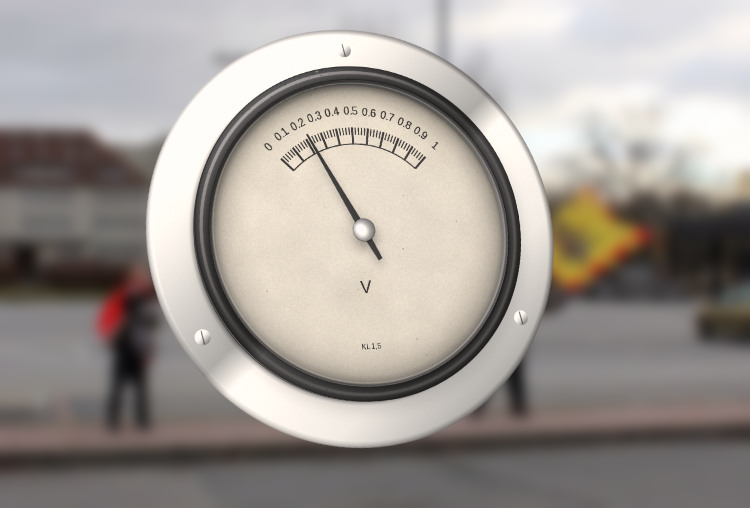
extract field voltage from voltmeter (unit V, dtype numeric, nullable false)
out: 0.2 V
